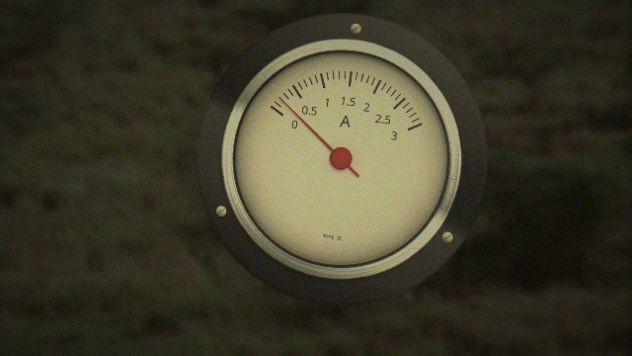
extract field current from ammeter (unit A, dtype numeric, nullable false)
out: 0.2 A
